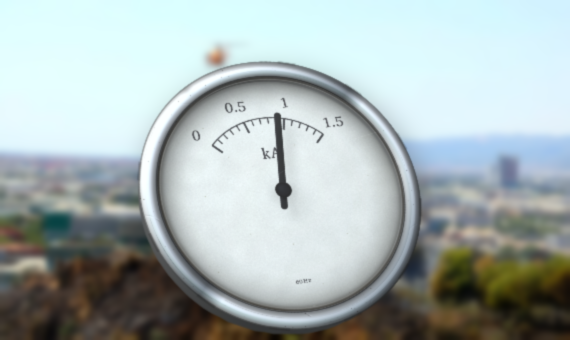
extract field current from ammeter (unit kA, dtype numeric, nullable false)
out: 0.9 kA
